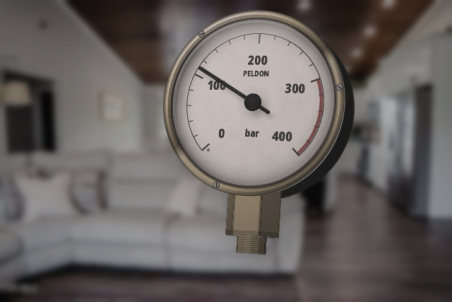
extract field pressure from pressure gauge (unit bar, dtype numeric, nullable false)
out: 110 bar
